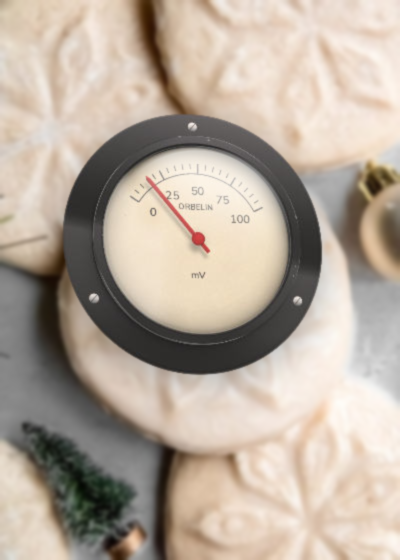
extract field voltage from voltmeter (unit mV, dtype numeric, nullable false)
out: 15 mV
